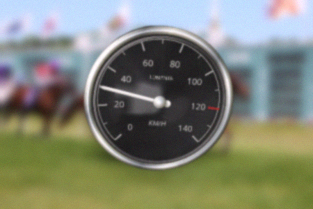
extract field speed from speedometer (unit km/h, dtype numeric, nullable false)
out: 30 km/h
